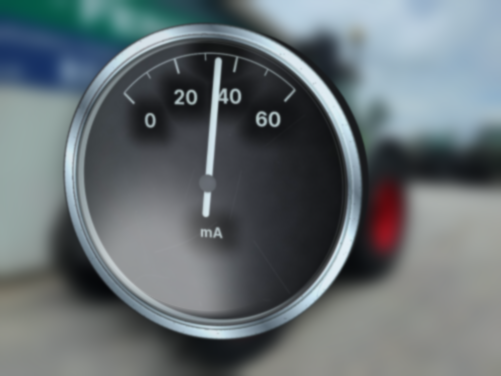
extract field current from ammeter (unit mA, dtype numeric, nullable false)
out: 35 mA
